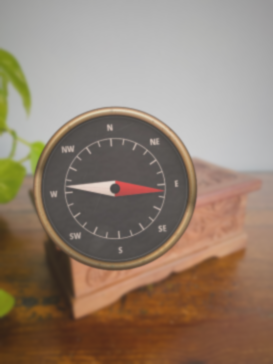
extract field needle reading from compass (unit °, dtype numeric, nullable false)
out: 97.5 °
